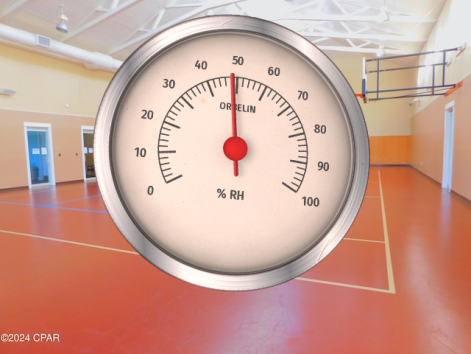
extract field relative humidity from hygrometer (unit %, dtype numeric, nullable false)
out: 48 %
